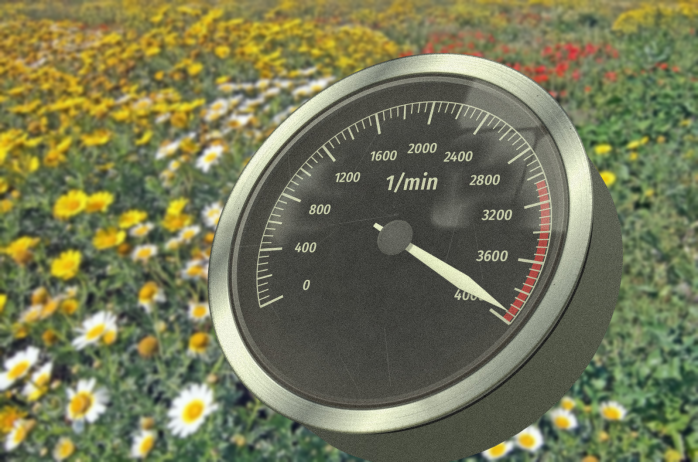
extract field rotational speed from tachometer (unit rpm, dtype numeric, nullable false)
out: 3950 rpm
